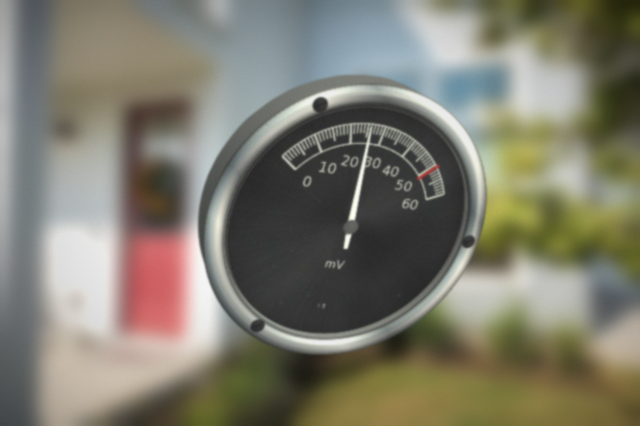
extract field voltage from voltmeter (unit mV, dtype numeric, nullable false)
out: 25 mV
